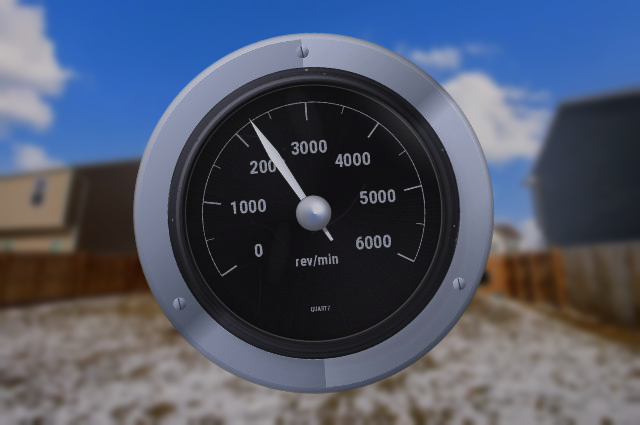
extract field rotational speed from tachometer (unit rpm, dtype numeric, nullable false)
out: 2250 rpm
